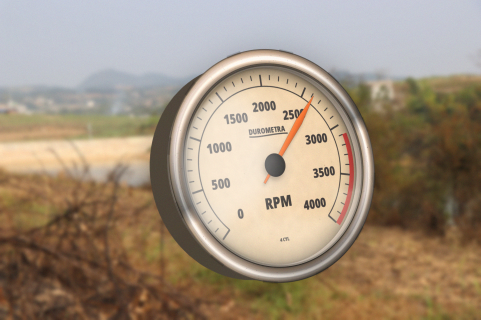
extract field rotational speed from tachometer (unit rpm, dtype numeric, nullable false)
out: 2600 rpm
